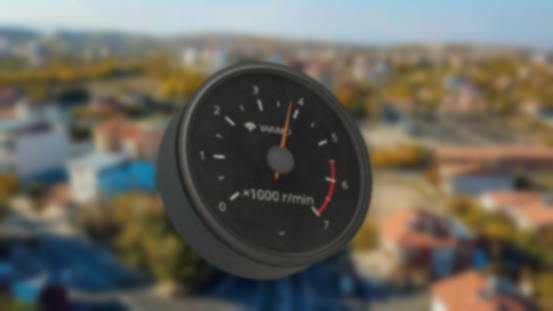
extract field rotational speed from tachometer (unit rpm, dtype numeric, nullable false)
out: 3750 rpm
